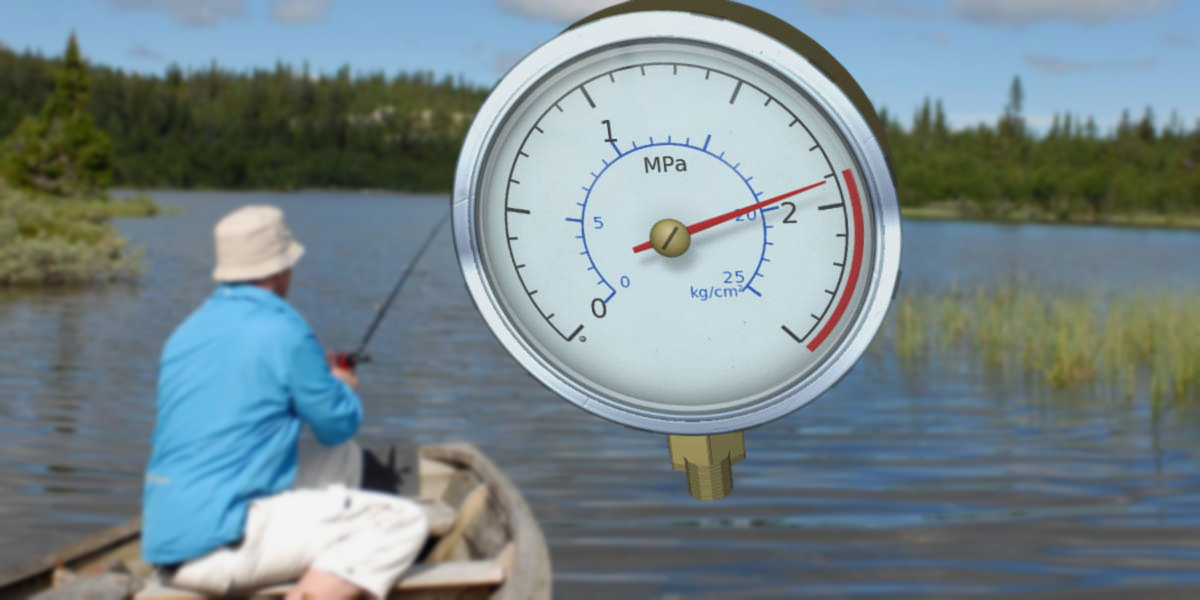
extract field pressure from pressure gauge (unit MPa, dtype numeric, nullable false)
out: 1.9 MPa
